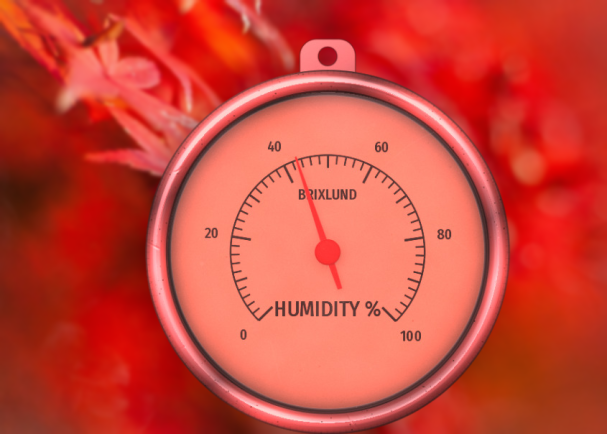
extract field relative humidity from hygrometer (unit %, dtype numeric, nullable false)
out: 43 %
